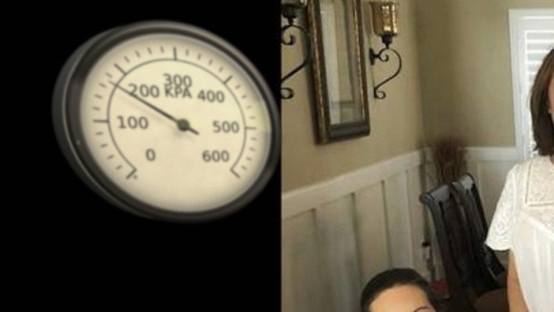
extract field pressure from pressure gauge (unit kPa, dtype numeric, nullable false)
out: 170 kPa
